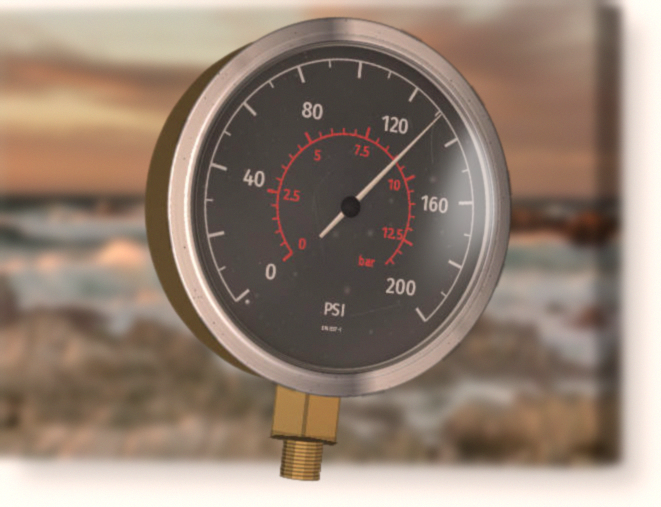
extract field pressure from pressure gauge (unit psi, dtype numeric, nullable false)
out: 130 psi
